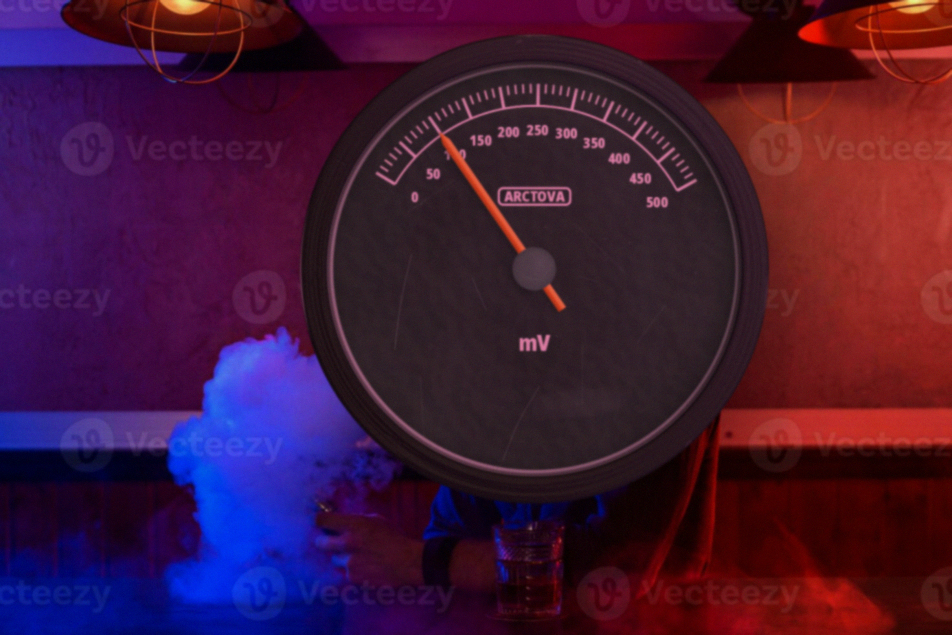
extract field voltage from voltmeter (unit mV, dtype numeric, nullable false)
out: 100 mV
